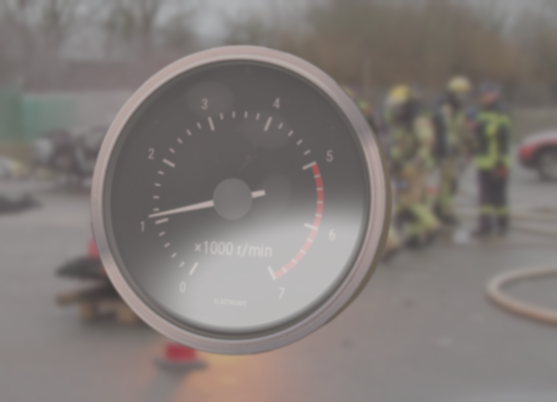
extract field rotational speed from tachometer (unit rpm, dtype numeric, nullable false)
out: 1100 rpm
